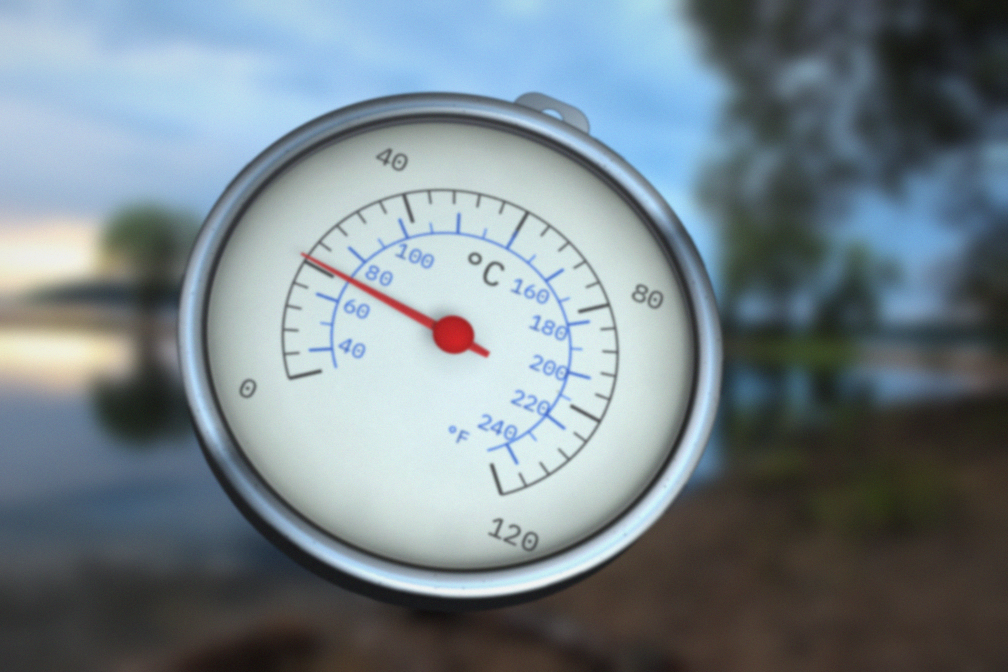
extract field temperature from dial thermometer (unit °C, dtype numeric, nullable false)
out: 20 °C
